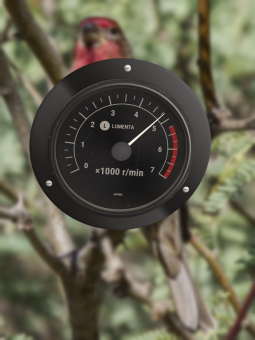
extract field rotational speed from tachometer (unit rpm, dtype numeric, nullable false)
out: 4750 rpm
